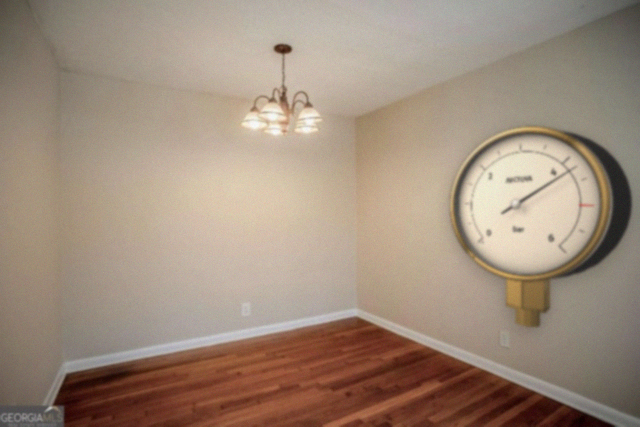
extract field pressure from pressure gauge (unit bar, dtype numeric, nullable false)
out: 4.25 bar
